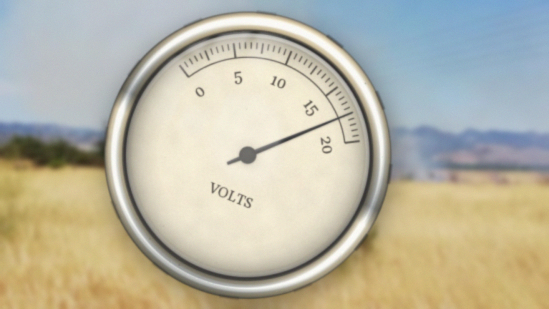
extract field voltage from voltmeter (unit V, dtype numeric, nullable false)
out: 17.5 V
